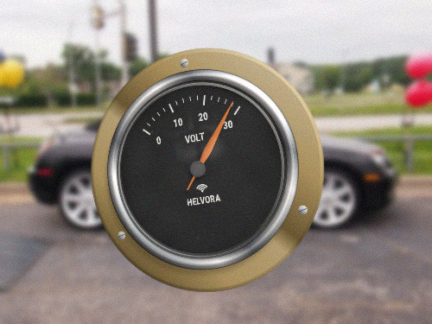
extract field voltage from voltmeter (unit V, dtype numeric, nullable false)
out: 28 V
